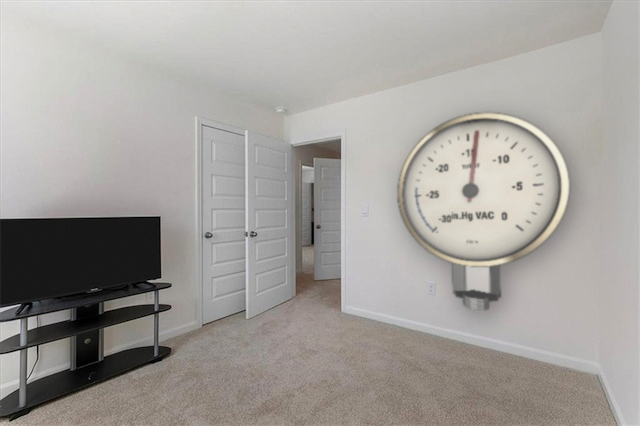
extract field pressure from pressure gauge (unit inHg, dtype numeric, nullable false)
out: -14 inHg
